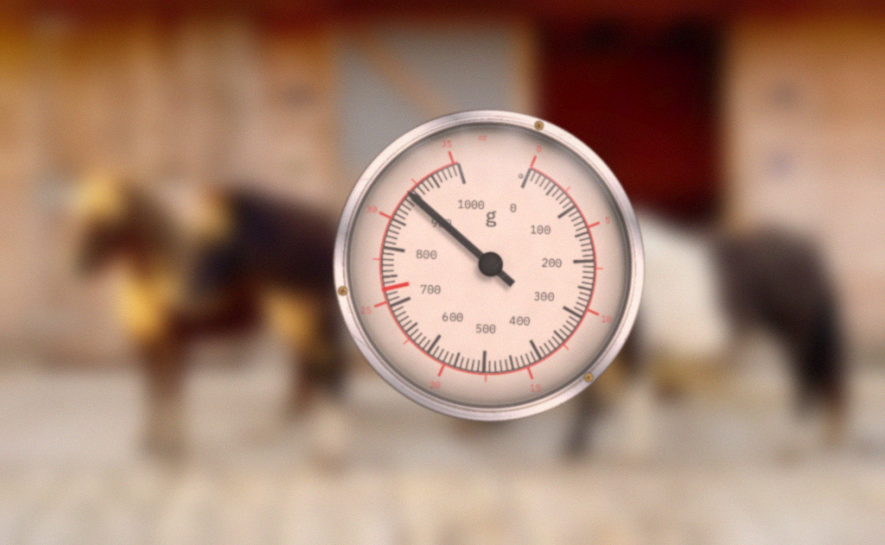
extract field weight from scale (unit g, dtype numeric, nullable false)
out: 900 g
